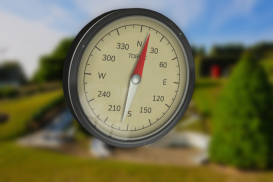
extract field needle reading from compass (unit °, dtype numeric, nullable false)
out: 10 °
